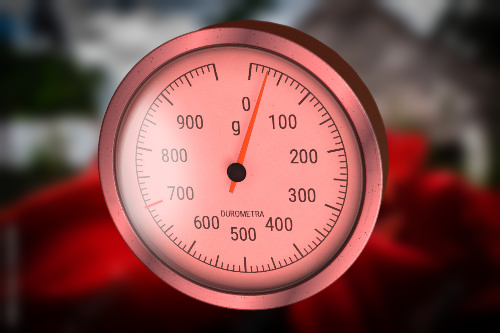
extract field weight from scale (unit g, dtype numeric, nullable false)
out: 30 g
